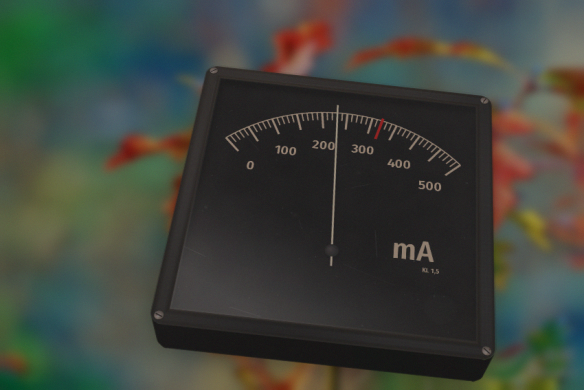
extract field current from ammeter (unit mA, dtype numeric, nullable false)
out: 230 mA
